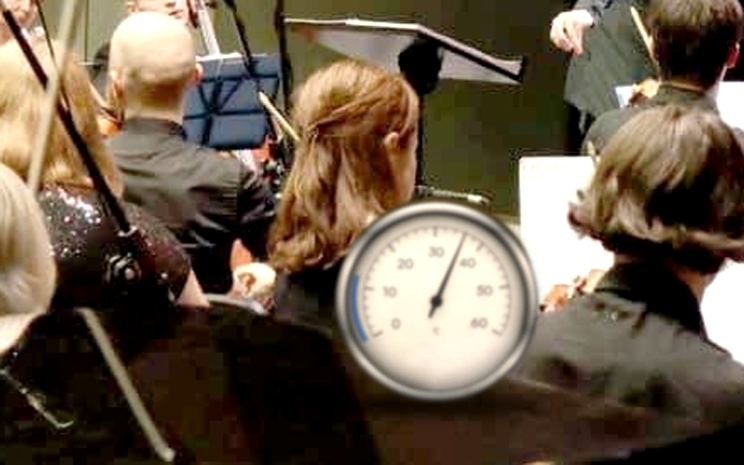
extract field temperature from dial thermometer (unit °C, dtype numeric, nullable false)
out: 36 °C
